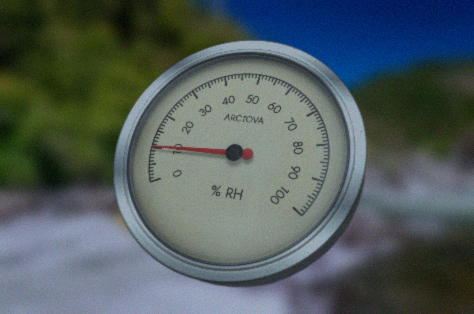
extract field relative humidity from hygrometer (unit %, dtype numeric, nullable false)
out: 10 %
